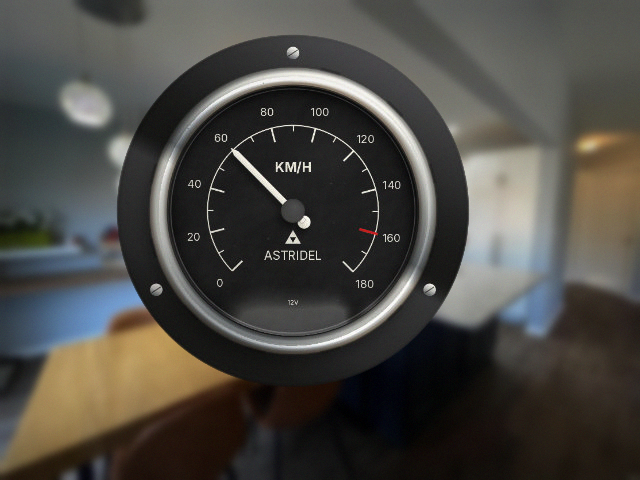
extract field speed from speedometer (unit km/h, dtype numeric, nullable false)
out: 60 km/h
